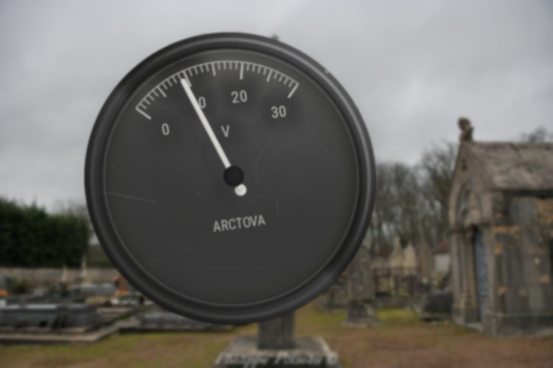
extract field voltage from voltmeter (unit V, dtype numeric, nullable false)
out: 9 V
